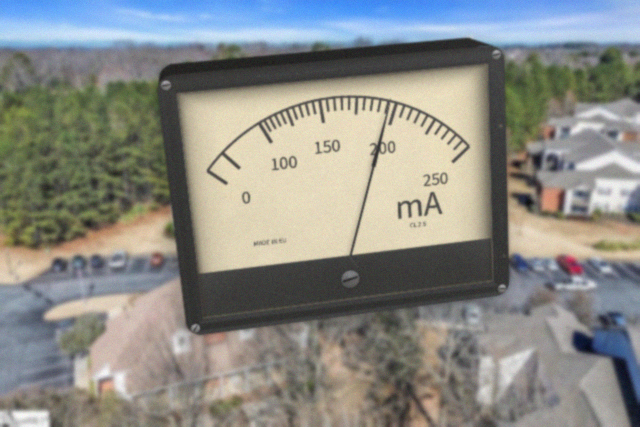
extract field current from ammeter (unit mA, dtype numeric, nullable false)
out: 195 mA
